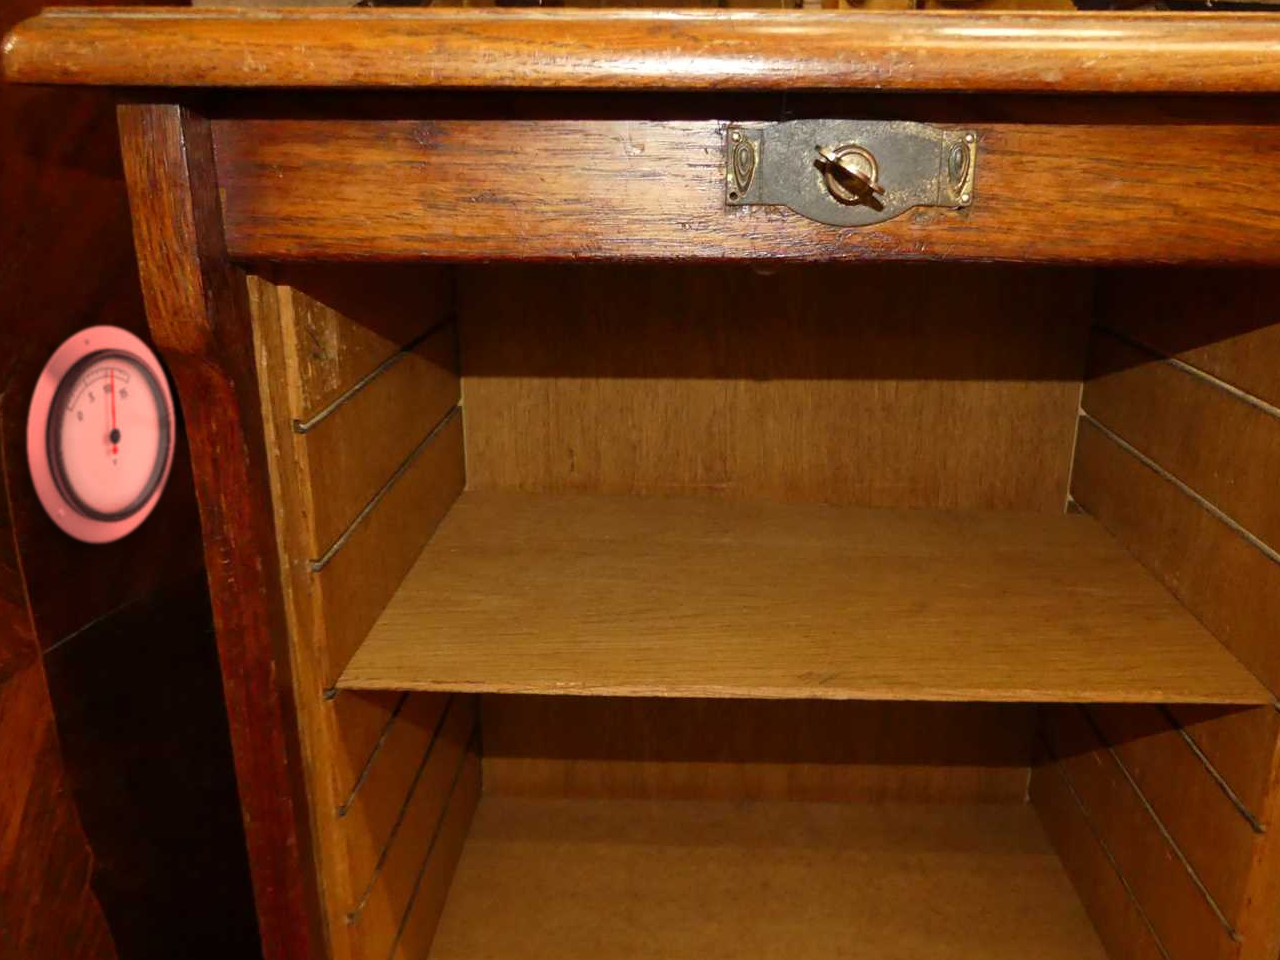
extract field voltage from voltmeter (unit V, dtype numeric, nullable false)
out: 10 V
